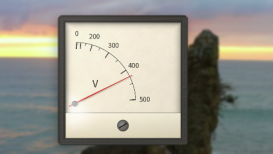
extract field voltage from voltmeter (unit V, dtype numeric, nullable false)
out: 425 V
